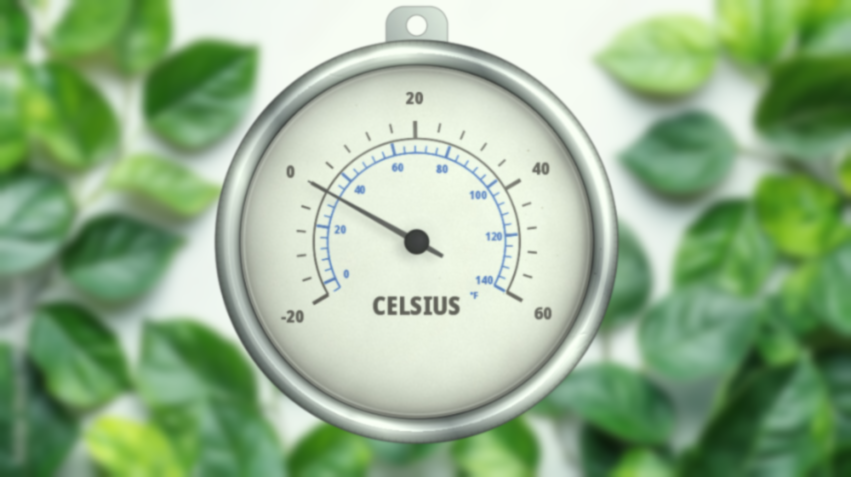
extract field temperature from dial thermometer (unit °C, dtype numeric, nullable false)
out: 0 °C
